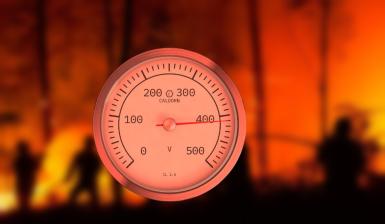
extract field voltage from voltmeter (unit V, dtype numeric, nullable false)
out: 410 V
